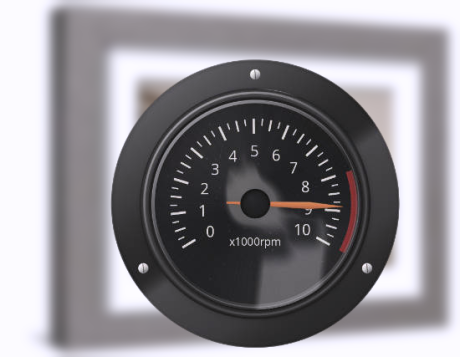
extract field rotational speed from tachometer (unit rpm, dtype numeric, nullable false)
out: 8875 rpm
